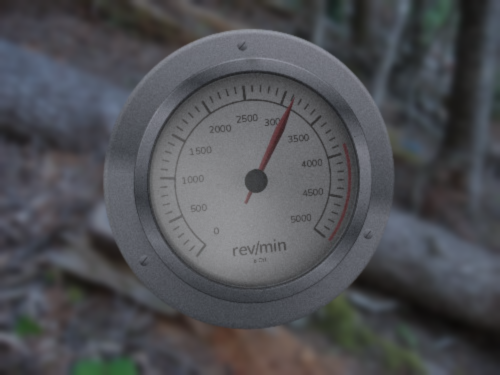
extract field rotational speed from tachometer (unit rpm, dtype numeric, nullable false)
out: 3100 rpm
